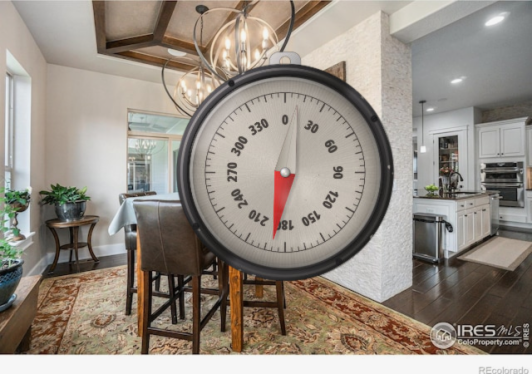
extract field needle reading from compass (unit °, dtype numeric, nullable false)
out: 190 °
